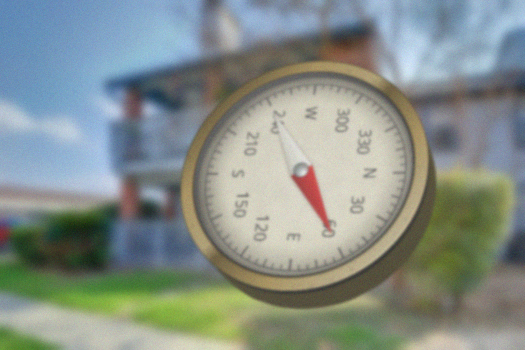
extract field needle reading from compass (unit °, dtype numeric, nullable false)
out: 60 °
